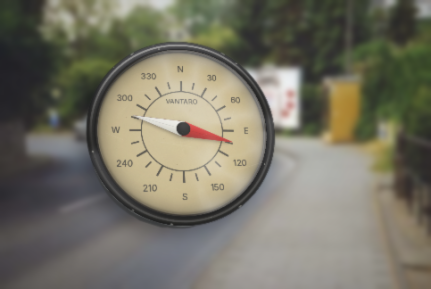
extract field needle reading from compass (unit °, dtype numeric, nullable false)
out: 105 °
